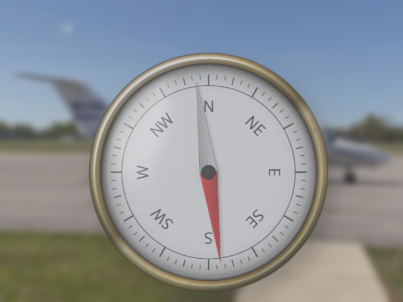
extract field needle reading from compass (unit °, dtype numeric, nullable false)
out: 172.5 °
